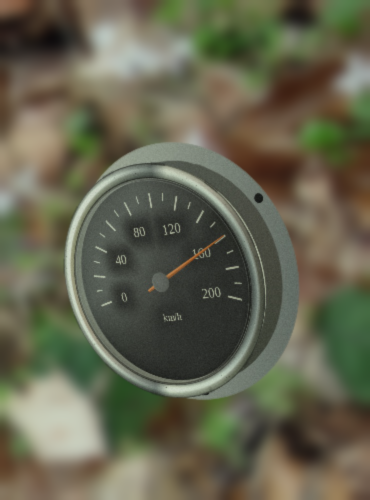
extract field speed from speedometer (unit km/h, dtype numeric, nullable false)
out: 160 km/h
